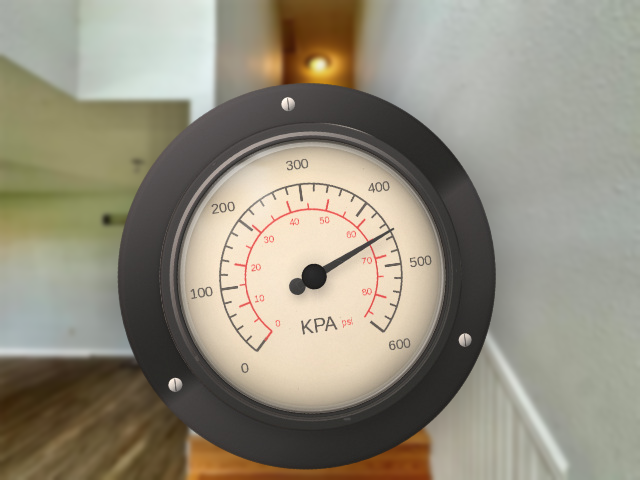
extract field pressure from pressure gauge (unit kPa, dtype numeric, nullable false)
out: 450 kPa
